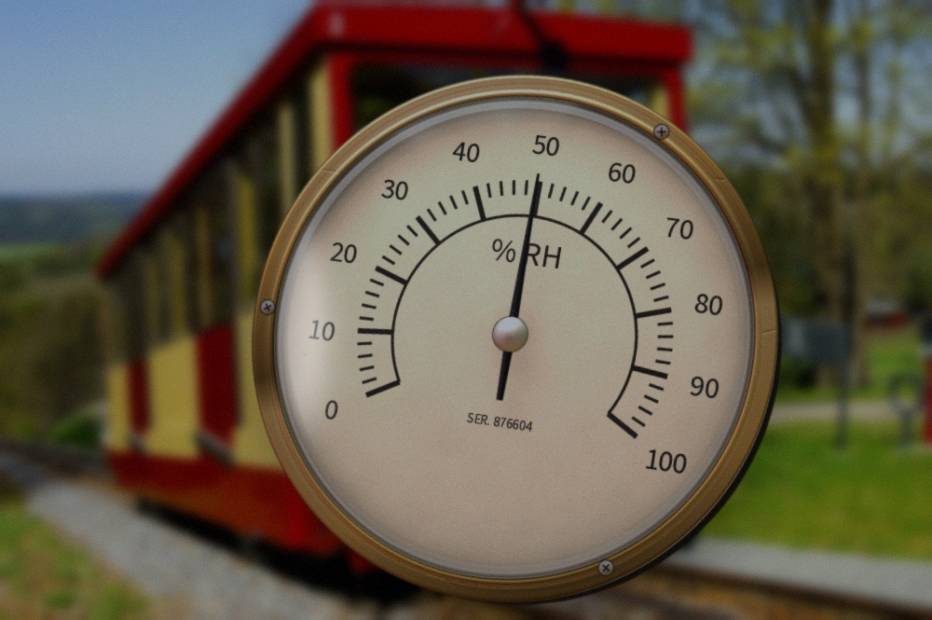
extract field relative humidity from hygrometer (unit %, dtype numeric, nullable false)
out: 50 %
